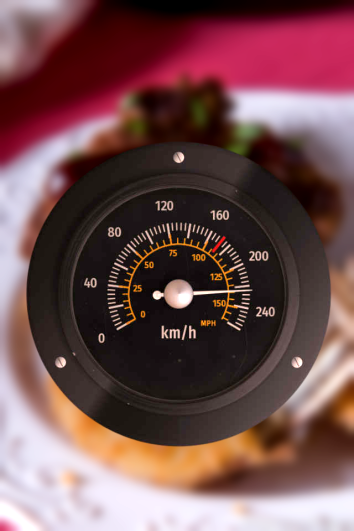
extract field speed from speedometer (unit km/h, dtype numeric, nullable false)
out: 224 km/h
